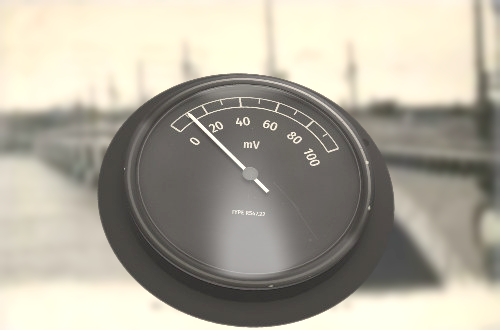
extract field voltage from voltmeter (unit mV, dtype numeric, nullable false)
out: 10 mV
